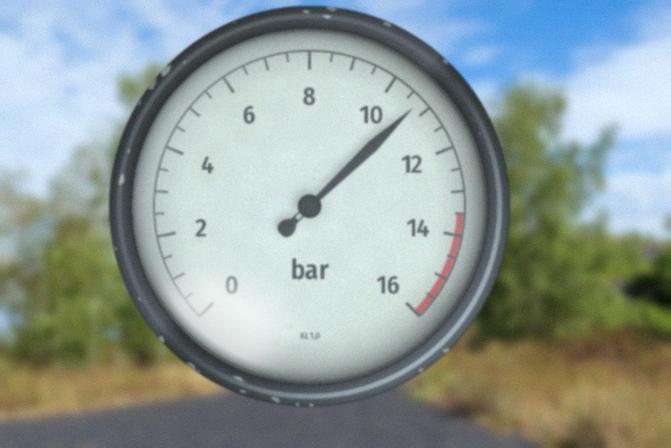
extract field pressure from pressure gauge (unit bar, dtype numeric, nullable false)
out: 10.75 bar
